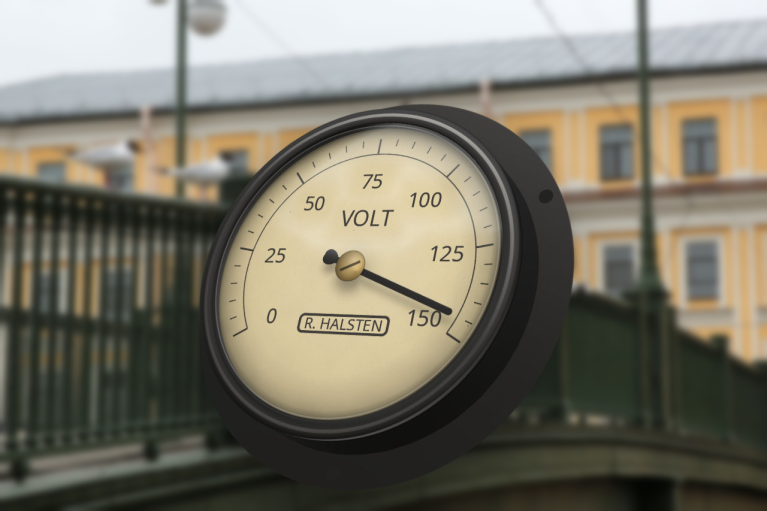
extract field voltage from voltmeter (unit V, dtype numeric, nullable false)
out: 145 V
